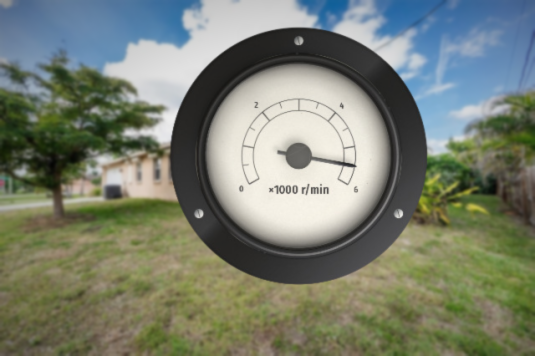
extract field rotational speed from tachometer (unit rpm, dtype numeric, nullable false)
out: 5500 rpm
